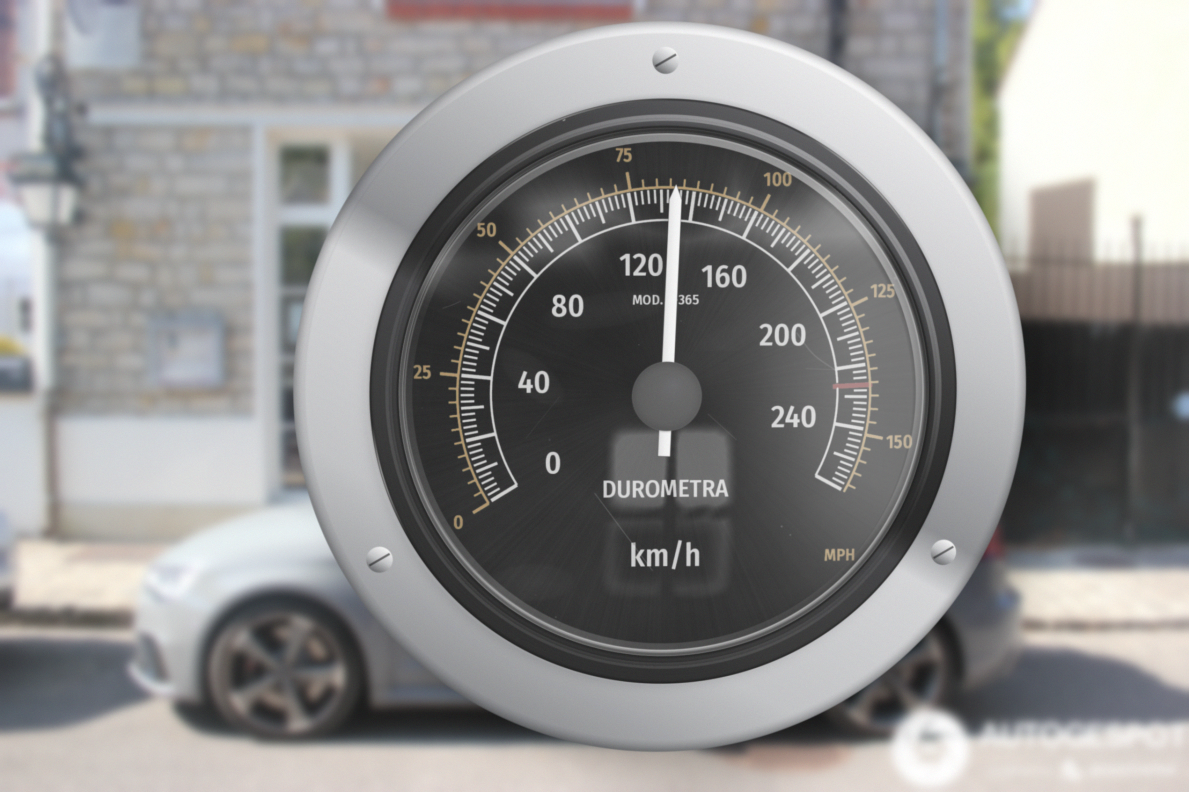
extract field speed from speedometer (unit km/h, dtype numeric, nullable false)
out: 134 km/h
